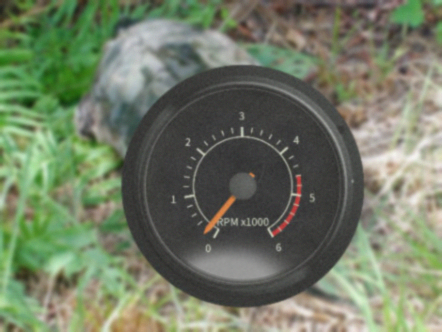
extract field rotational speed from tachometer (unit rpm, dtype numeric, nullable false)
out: 200 rpm
